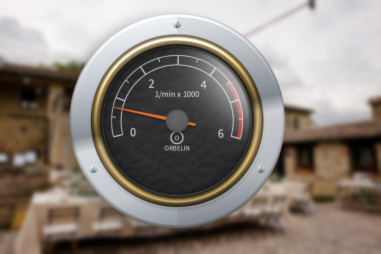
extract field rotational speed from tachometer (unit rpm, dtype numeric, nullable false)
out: 750 rpm
